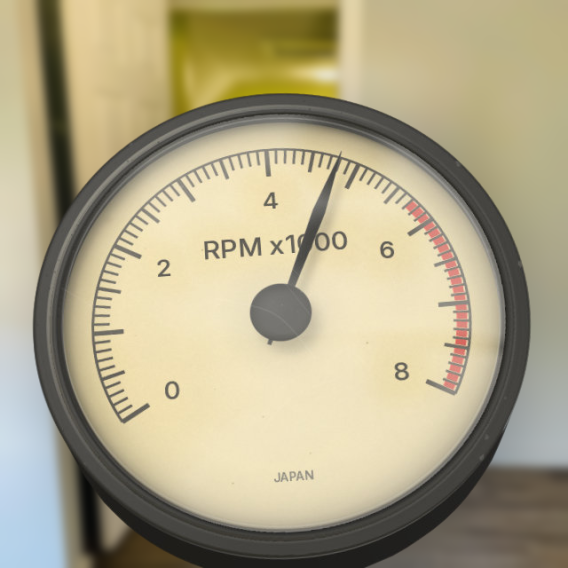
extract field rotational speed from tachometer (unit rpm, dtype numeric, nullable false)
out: 4800 rpm
